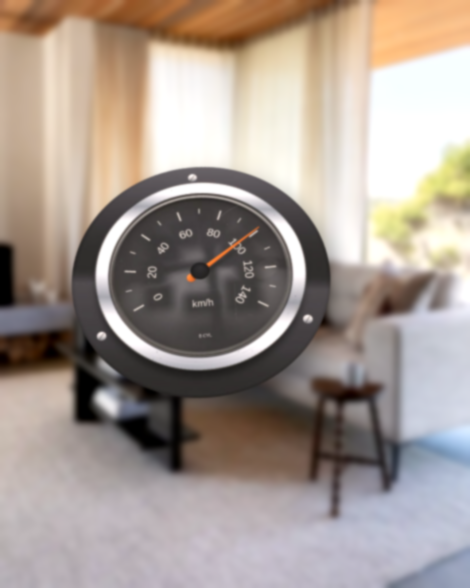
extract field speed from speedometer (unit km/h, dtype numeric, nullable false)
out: 100 km/h
